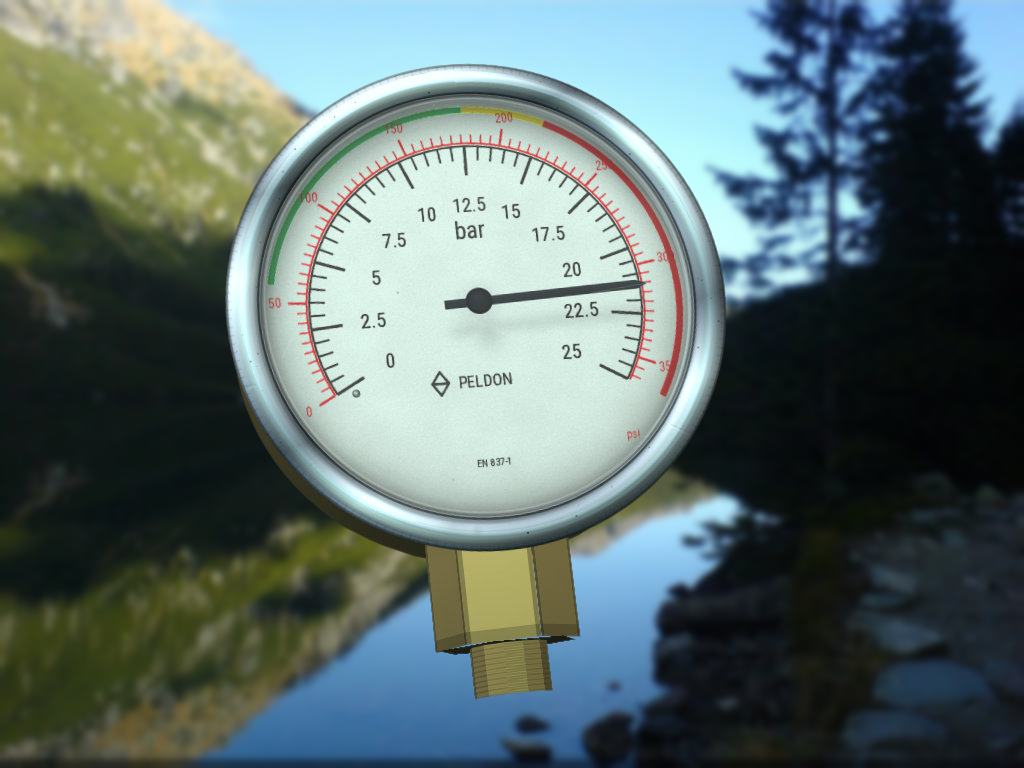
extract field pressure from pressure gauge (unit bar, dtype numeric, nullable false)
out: 21.5 bar
